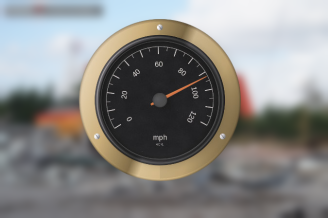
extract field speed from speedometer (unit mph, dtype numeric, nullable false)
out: 92.5 mph
